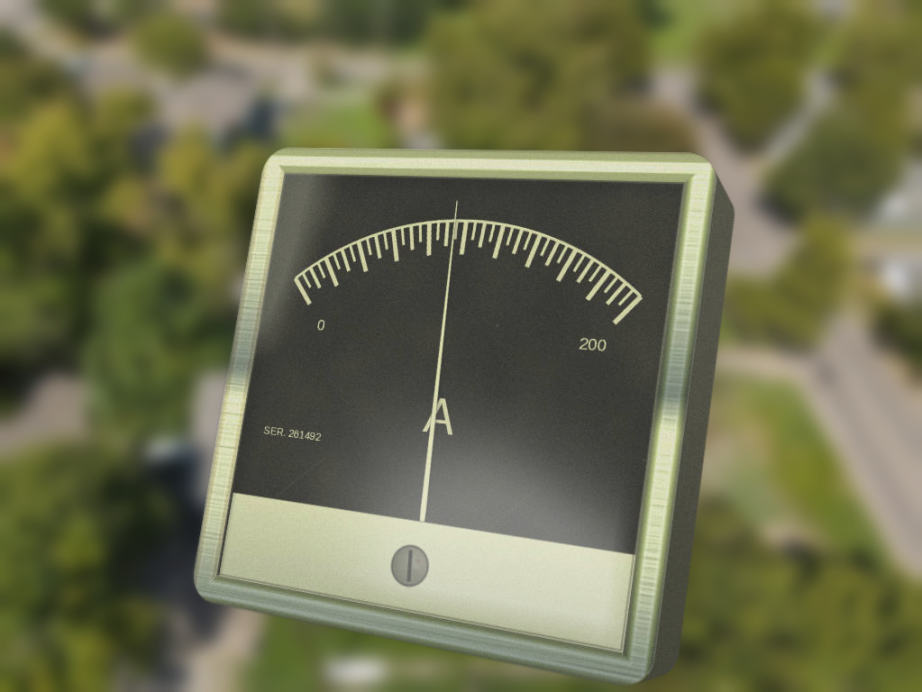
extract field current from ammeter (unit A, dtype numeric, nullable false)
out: 95 A
